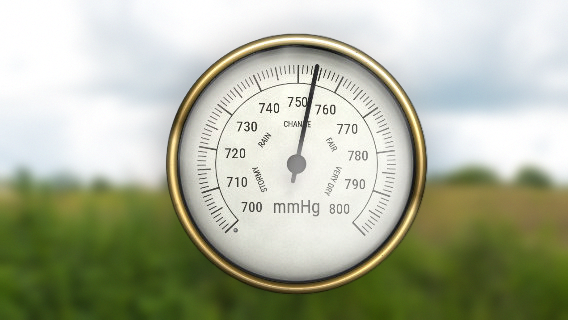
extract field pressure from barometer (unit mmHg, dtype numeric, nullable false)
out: 754 mmHg
